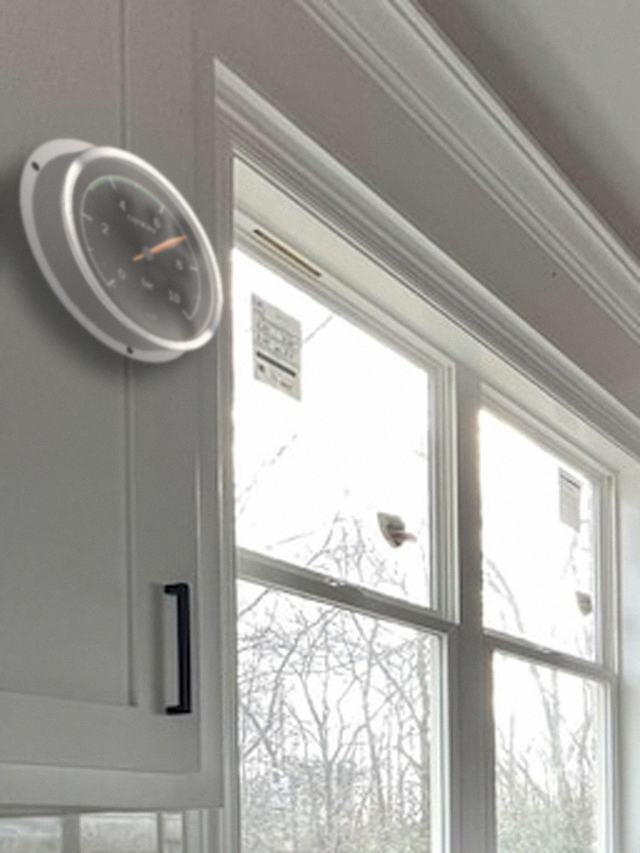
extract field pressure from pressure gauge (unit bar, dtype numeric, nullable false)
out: 7 bar
